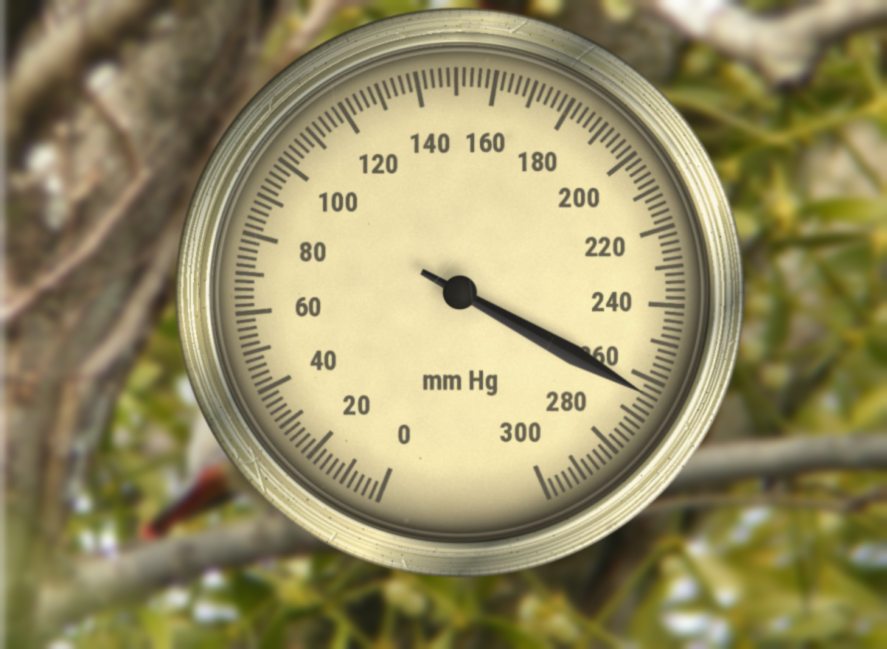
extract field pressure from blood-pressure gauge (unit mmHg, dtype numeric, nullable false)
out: 264 mmHg
